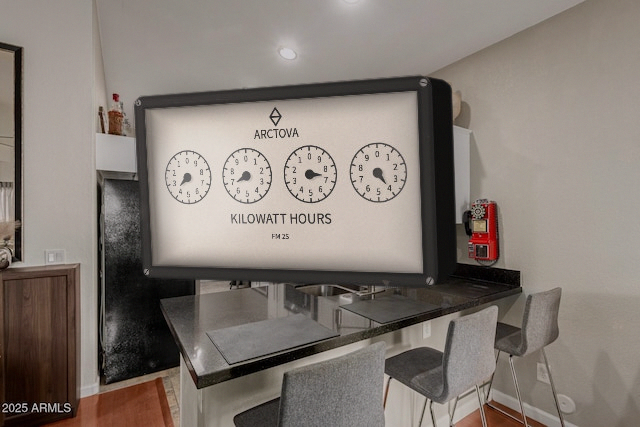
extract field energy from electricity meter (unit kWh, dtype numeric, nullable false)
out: 3674 kWh
